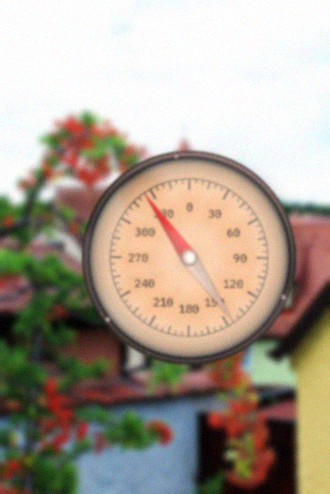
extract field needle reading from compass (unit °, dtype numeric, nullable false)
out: 325 °
